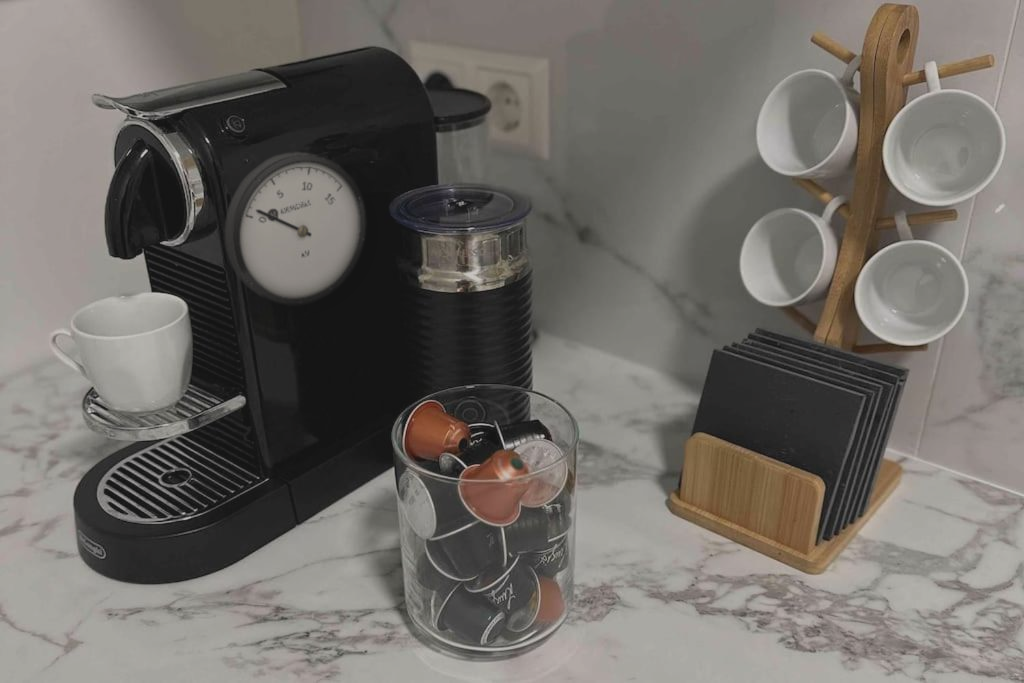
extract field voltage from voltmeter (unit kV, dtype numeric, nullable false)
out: 1 kV
